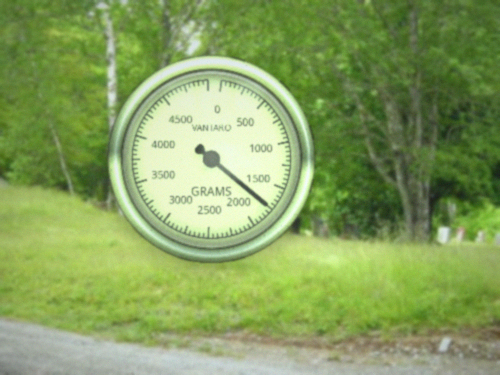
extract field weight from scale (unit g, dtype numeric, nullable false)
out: 1750 g
